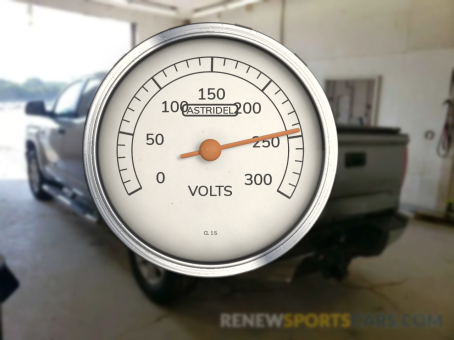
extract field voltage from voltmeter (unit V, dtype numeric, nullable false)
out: 245 V
